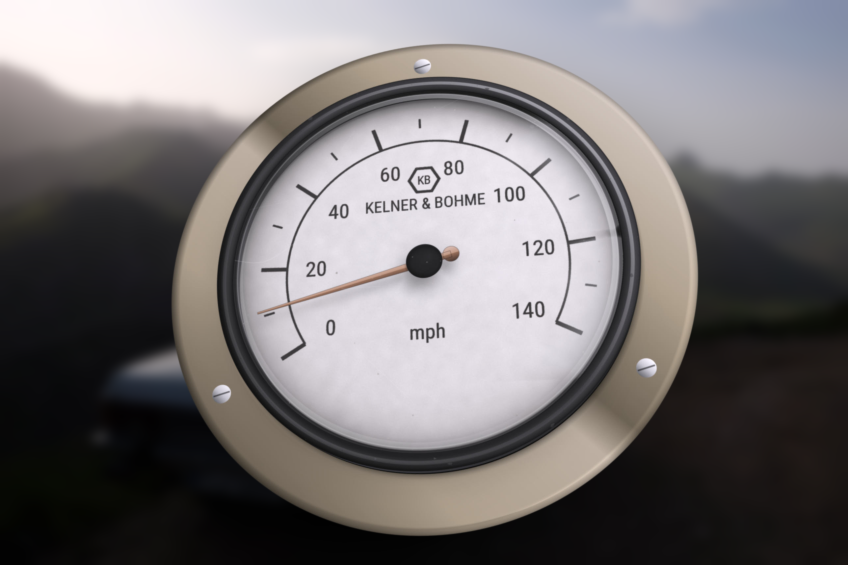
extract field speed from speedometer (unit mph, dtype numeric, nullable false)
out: 10 mph
